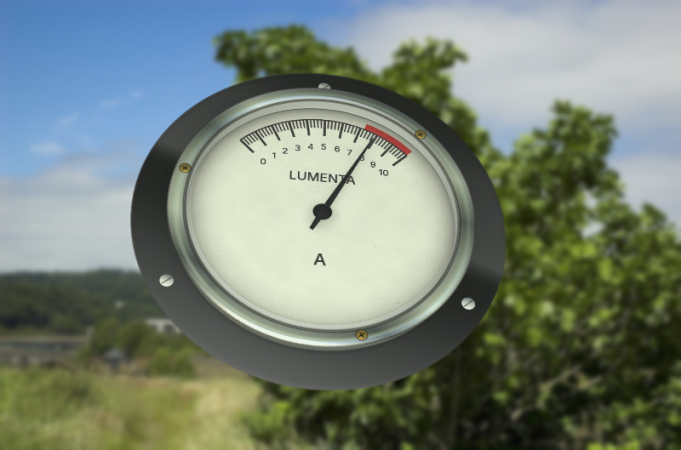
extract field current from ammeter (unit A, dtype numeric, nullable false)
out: 8 A
